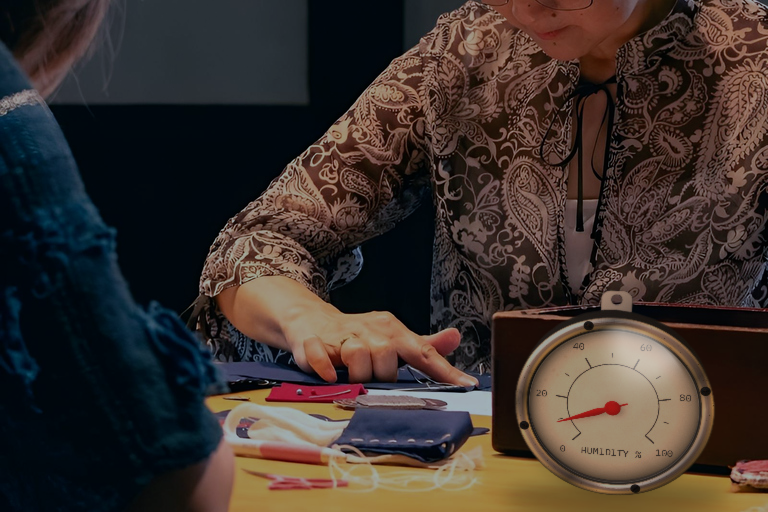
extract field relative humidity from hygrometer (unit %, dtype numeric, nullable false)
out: 10 %
